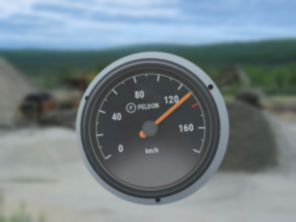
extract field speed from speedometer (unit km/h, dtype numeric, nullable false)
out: 130 km/h
